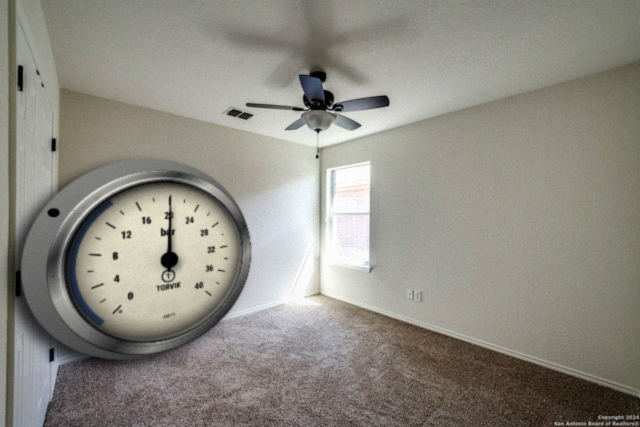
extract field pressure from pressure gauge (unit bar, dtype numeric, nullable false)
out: 20 bar
